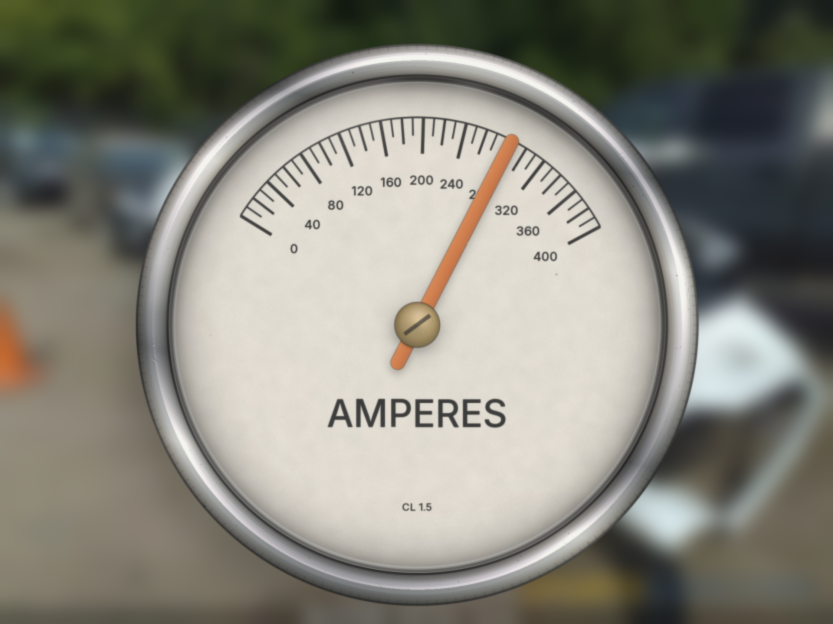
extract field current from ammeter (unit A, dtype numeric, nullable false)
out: 285 A
